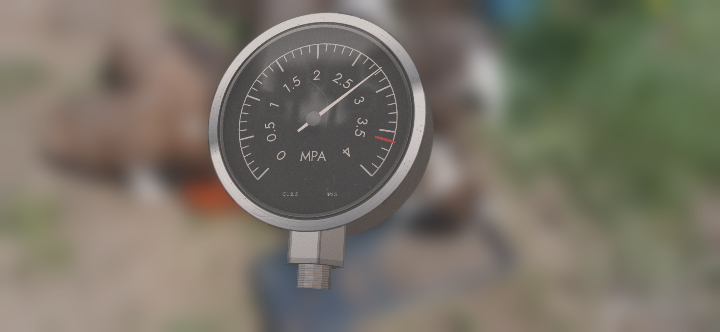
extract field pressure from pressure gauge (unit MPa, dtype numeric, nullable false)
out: 2.8 MPa
